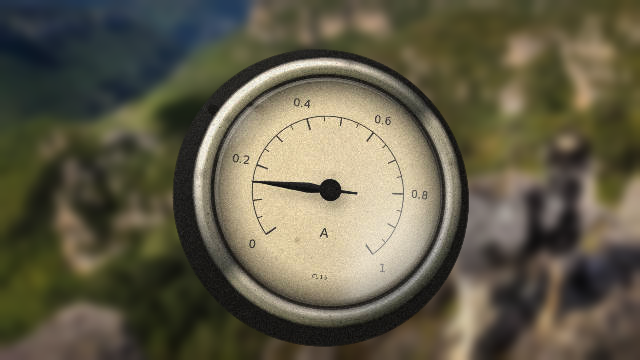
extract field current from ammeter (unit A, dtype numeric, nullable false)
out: 0.15 A
